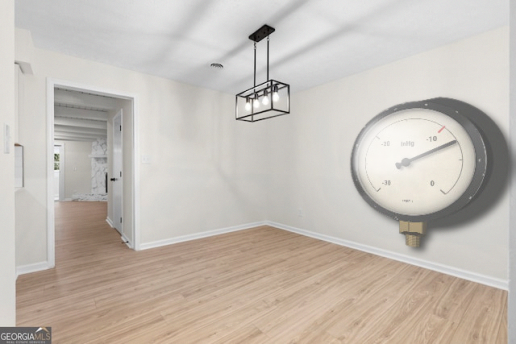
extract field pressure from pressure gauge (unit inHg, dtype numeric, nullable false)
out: -7.5 inHg
